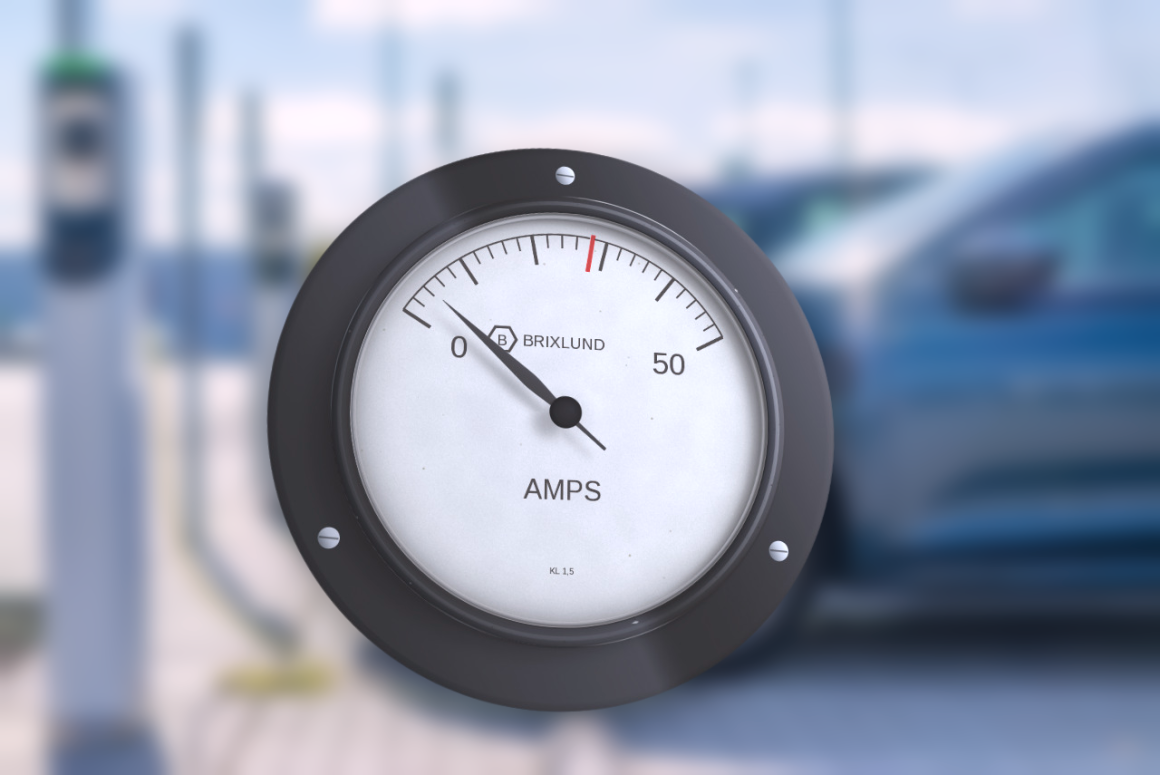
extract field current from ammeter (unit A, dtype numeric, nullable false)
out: 4 A
